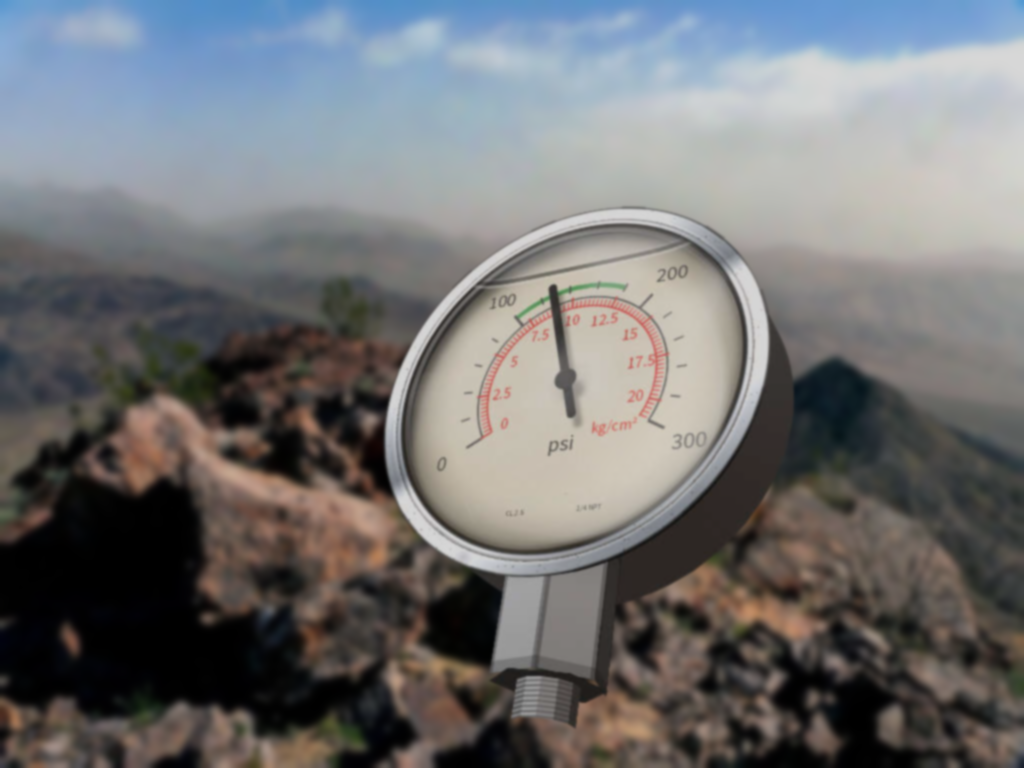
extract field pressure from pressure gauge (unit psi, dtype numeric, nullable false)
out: 130 psi
